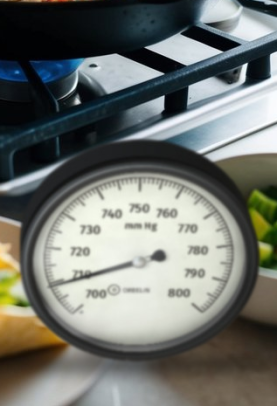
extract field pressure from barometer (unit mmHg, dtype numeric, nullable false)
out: 710 mmHg
